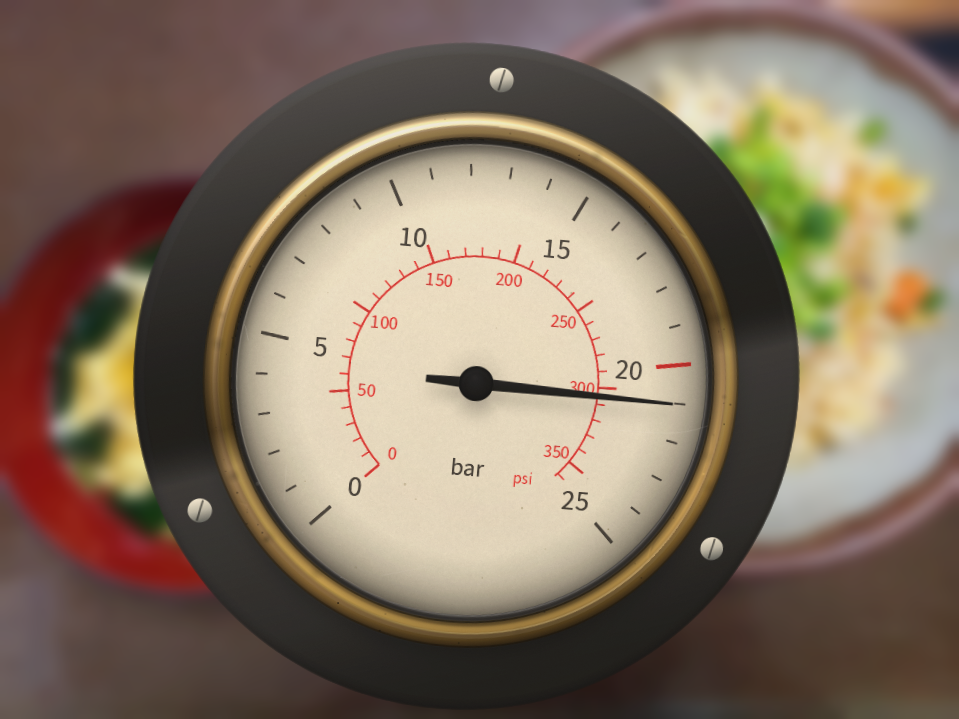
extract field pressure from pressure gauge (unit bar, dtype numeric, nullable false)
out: 21 bar
